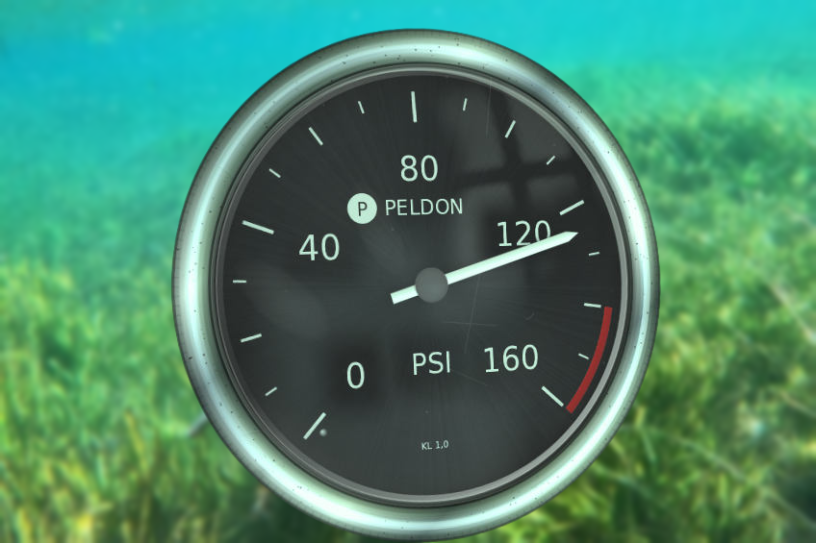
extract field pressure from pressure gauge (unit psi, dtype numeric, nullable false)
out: 125 psi
